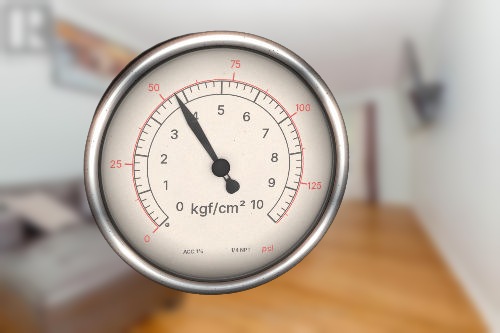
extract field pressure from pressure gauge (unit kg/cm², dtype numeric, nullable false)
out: 3.8 kg/cm²
